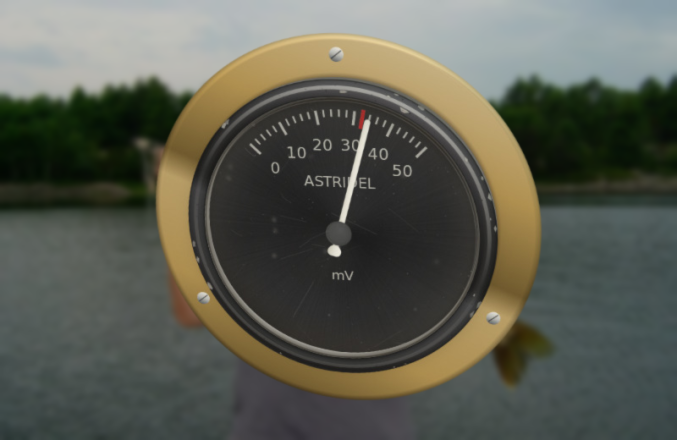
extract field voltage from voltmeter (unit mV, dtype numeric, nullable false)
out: 34 mV
